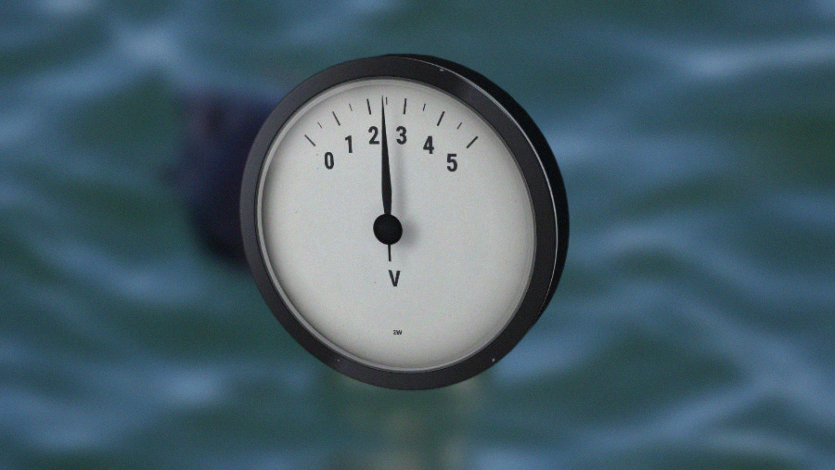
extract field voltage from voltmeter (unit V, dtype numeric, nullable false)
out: 2.5 V
